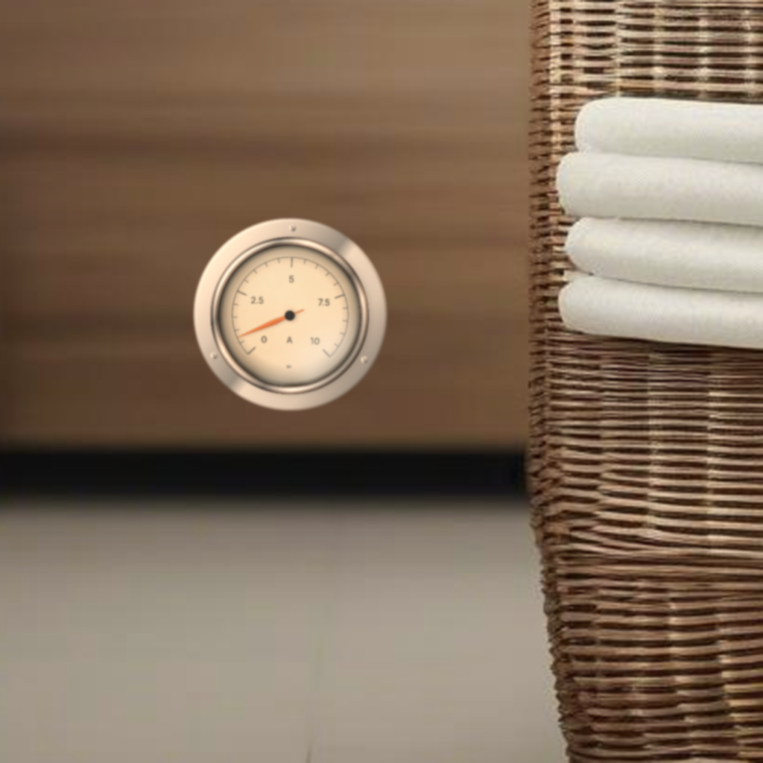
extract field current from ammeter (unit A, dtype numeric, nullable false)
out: 0.75 A
